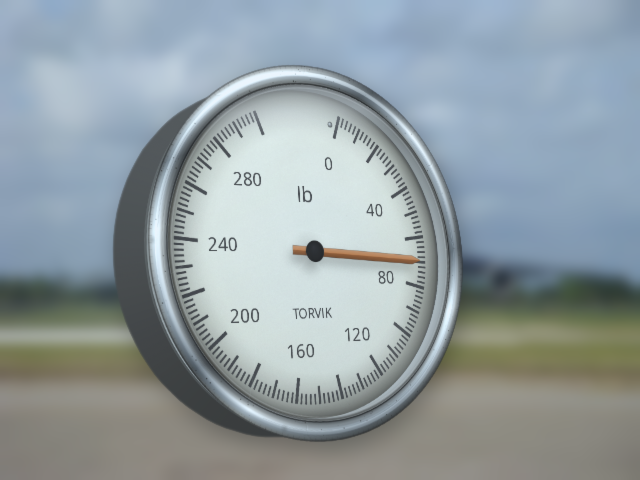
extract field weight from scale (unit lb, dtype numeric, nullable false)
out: 70 lb
